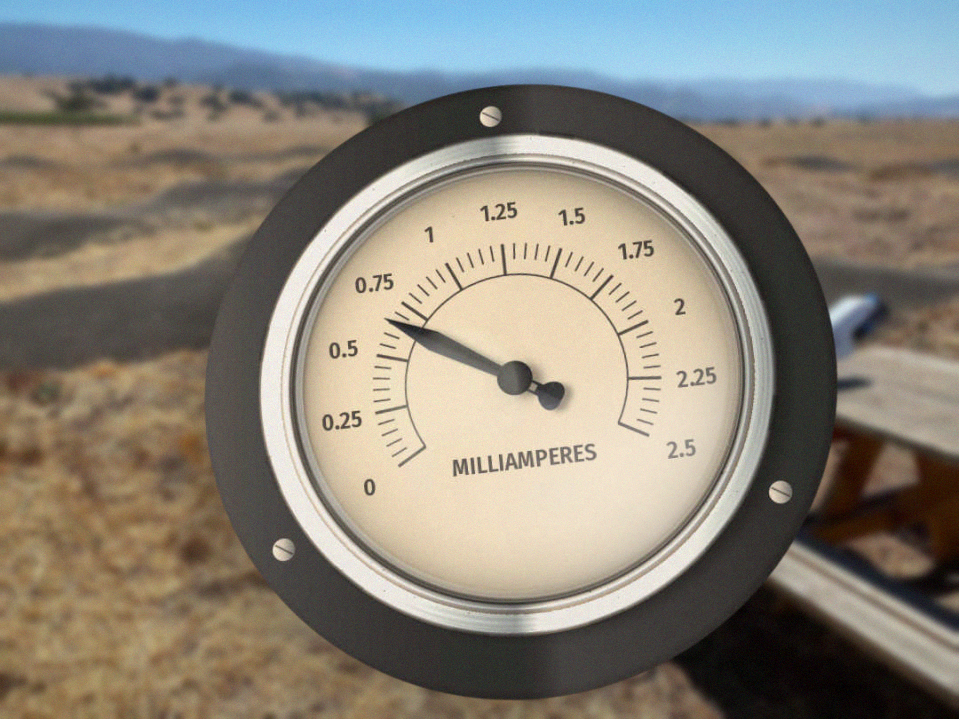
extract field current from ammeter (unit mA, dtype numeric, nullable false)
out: 0.65 mA
